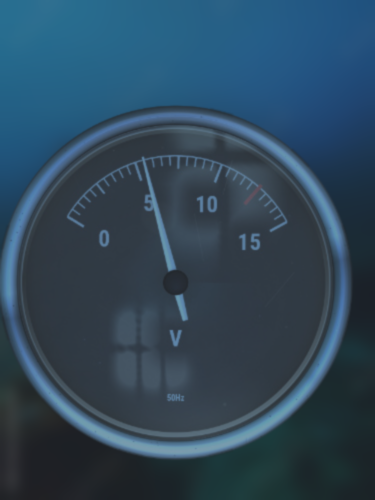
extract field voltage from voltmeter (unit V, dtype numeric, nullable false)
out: 5.5 V
